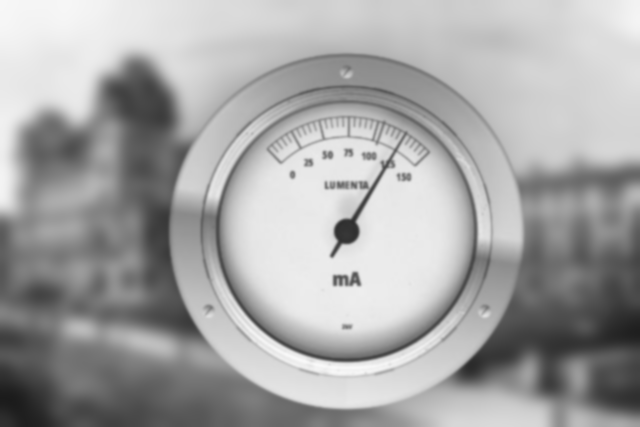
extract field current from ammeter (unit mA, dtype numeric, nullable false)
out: 125 mA
